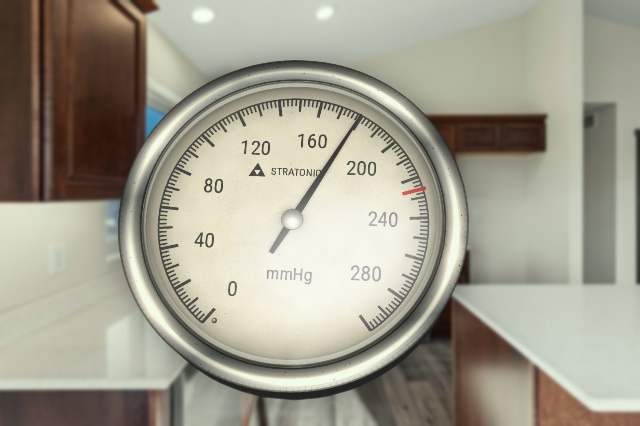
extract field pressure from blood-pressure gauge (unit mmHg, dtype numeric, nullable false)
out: 180 mmHg
